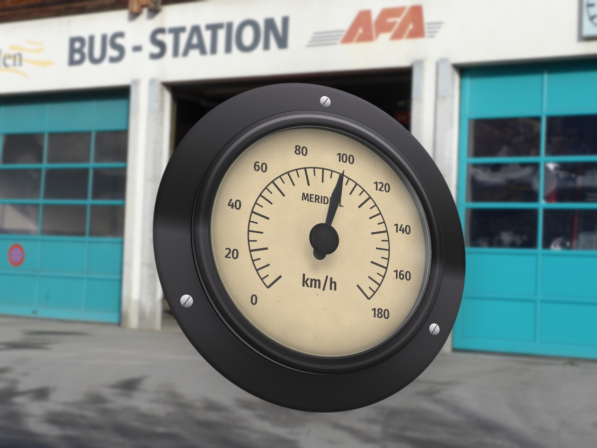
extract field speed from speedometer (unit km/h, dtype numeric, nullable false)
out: 100 km/h
